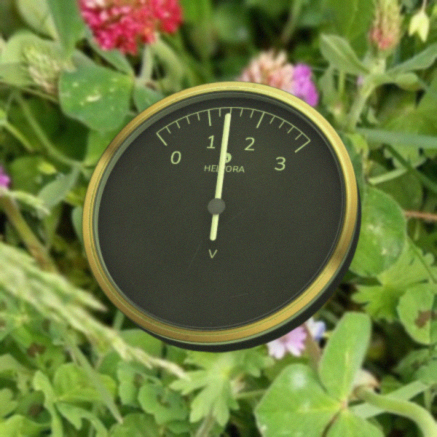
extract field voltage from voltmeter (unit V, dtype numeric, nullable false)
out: 1.4 V
